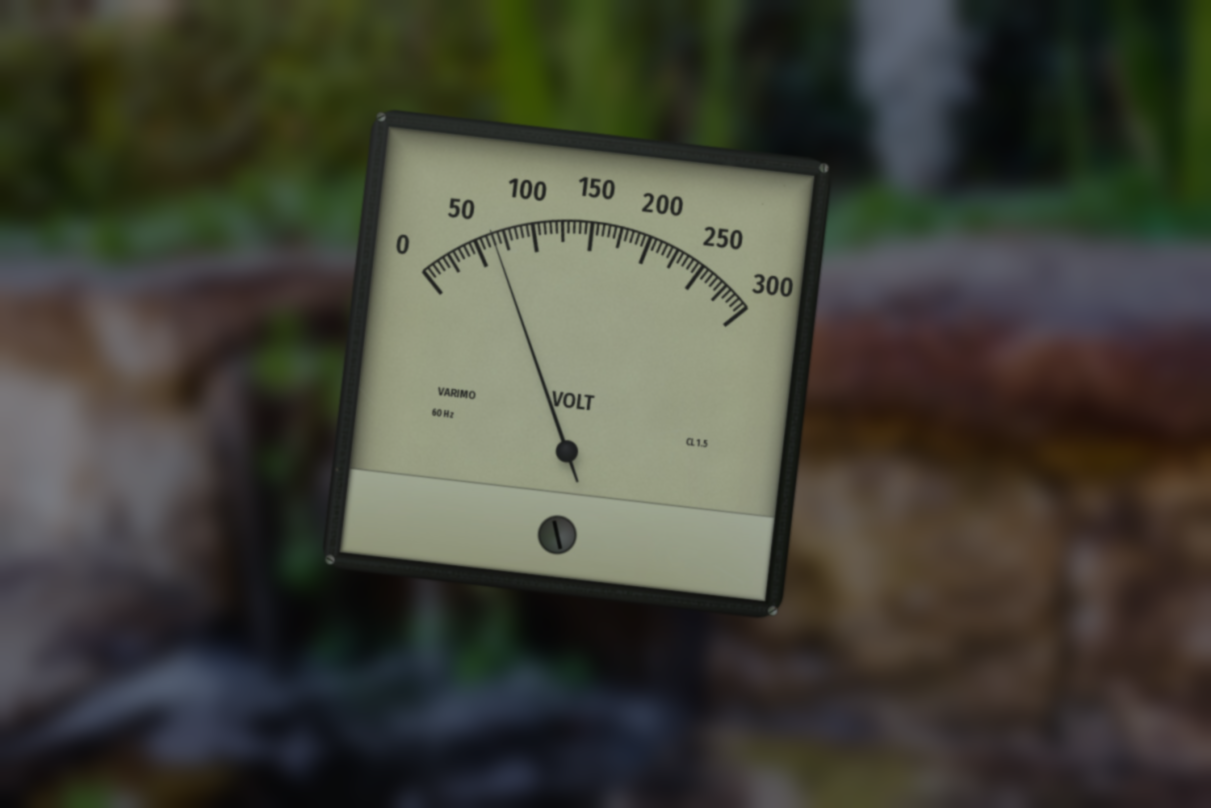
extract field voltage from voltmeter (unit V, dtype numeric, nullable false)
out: 65 V
